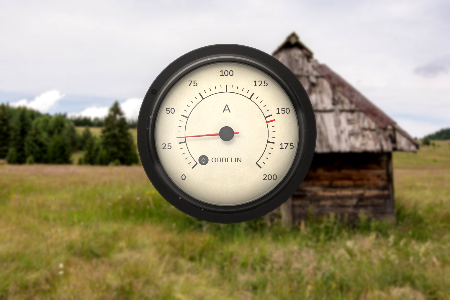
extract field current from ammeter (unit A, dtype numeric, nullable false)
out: 30 A
